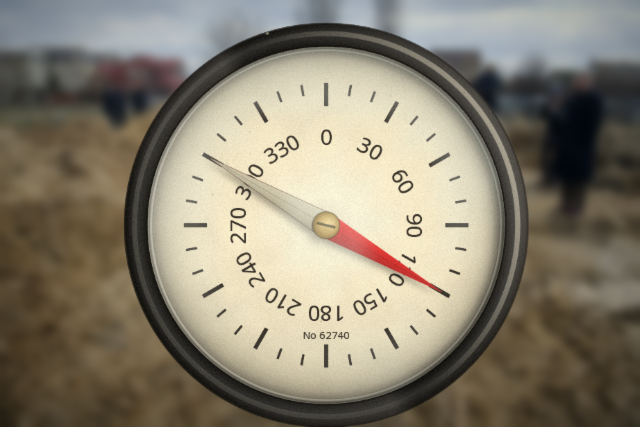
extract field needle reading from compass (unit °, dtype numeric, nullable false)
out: 120 °
